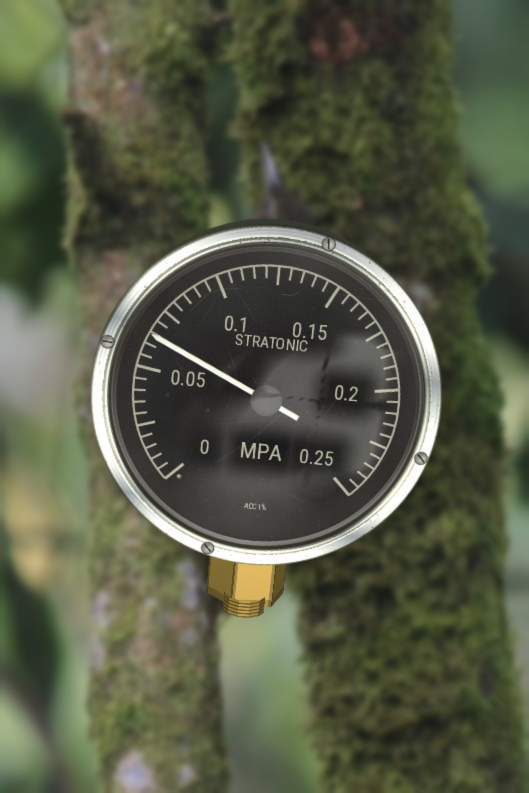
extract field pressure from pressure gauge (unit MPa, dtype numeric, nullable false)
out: 0.065 MPa
